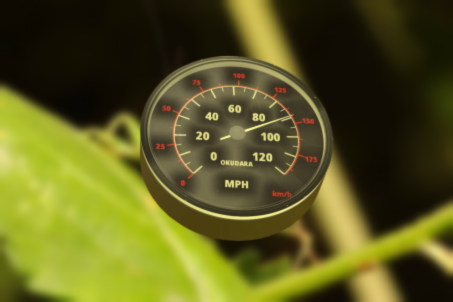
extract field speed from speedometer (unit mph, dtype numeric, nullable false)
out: 90 mph
